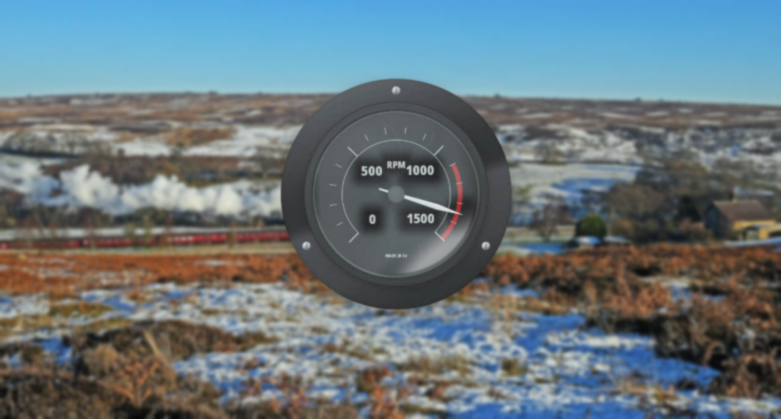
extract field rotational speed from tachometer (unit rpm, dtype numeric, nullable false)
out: 1350 rpm
